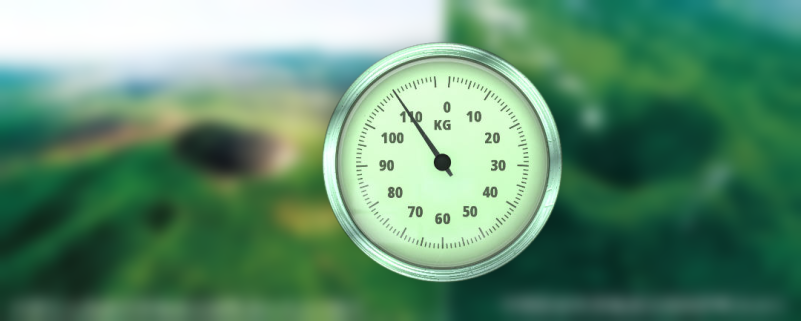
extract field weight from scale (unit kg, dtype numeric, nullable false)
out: 110 kg
